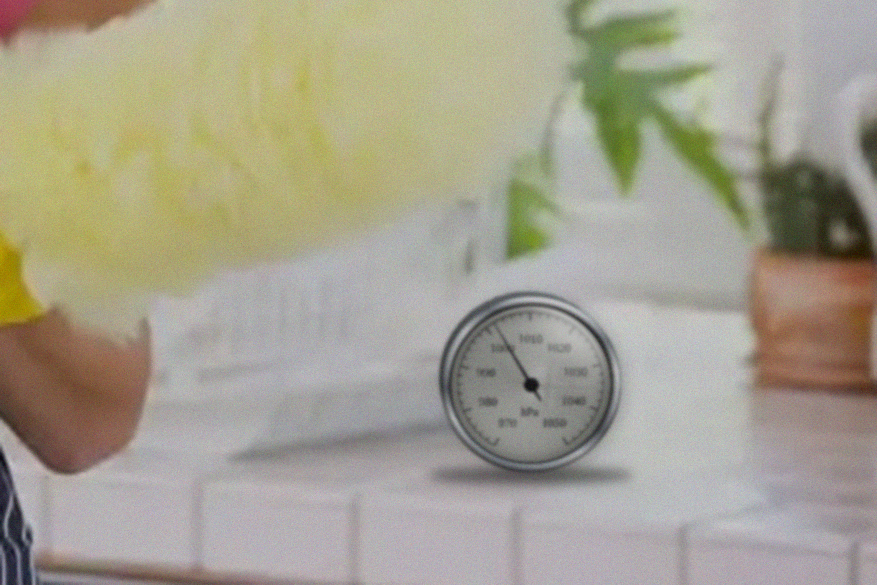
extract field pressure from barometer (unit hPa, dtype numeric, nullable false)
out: 1002 hPa
